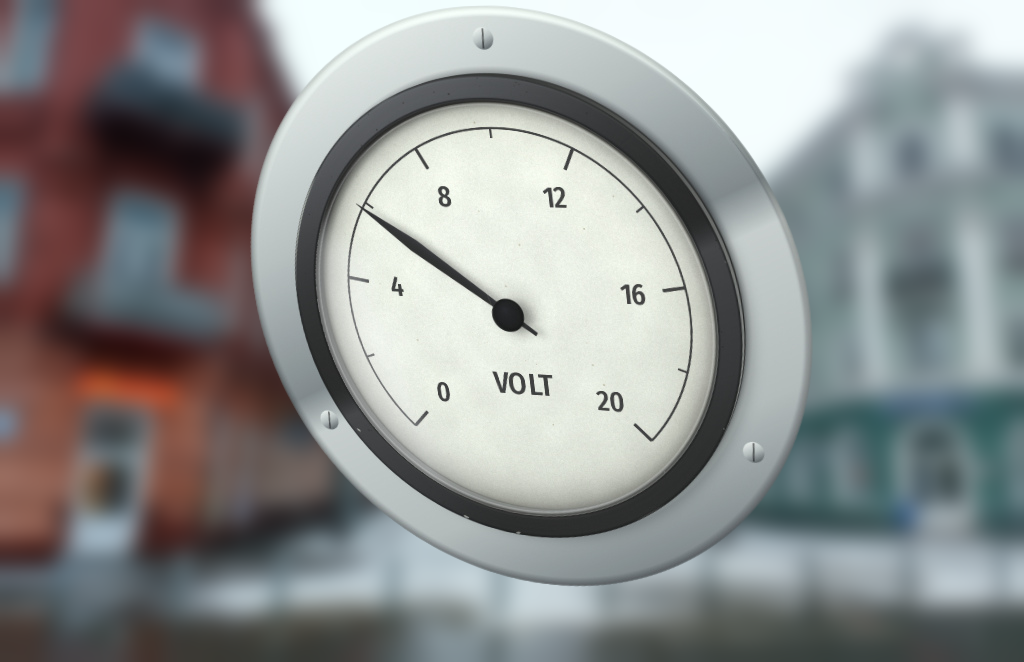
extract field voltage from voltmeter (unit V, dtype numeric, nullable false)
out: 6 V
